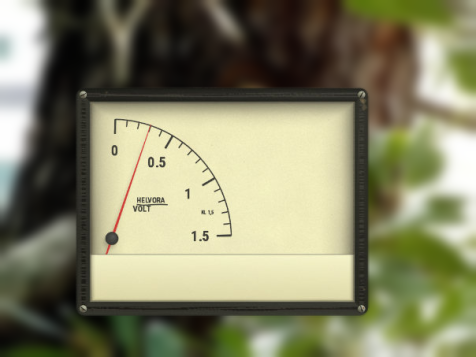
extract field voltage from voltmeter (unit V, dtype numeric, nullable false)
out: 0.3 V
